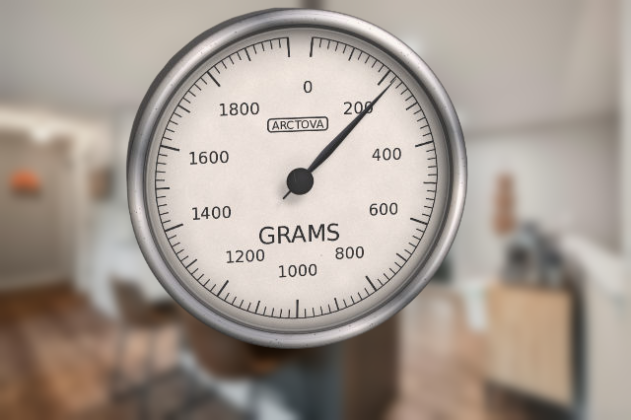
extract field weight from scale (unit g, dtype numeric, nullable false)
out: 220 g
